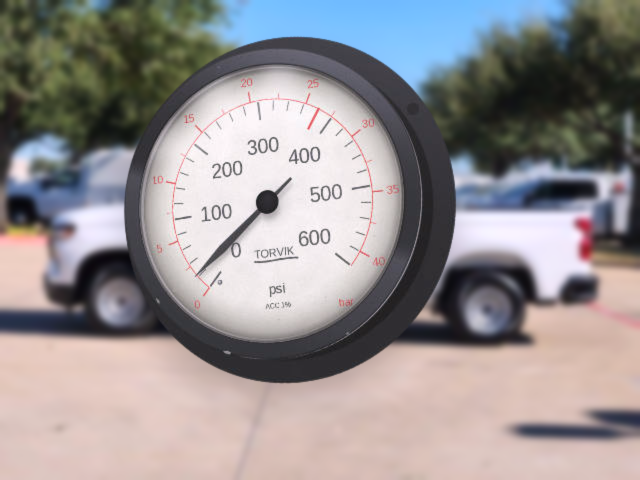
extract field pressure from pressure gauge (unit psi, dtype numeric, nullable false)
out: 20 psi
